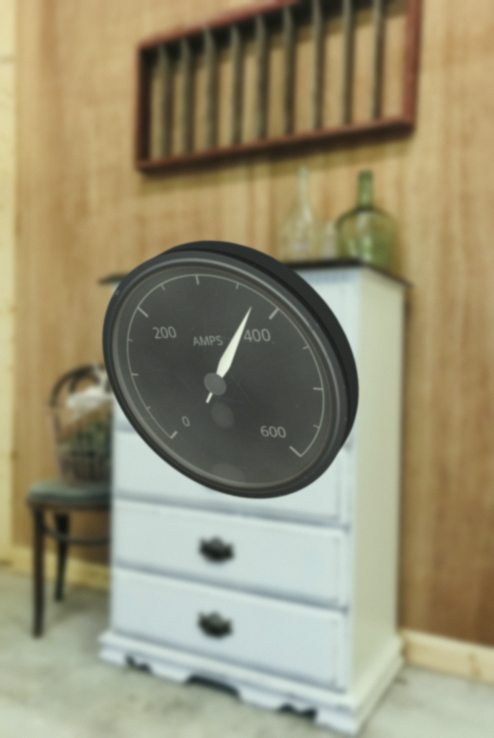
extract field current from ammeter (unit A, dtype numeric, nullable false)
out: 375 A
